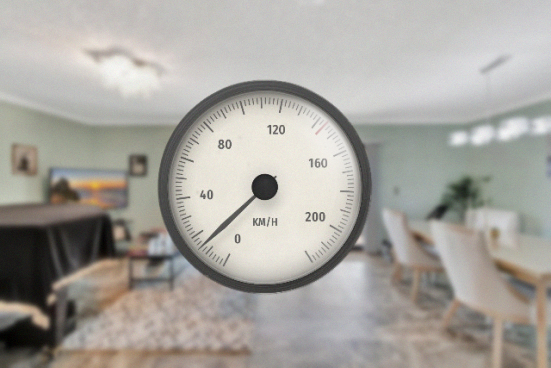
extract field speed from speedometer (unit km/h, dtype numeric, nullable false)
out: 14 km/h
